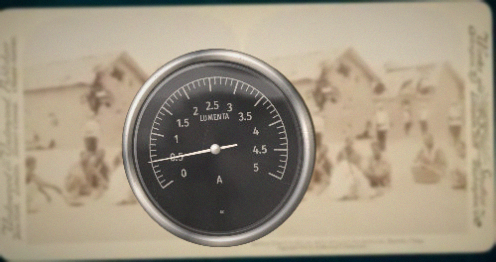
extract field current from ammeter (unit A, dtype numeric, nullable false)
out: 0.5 A
